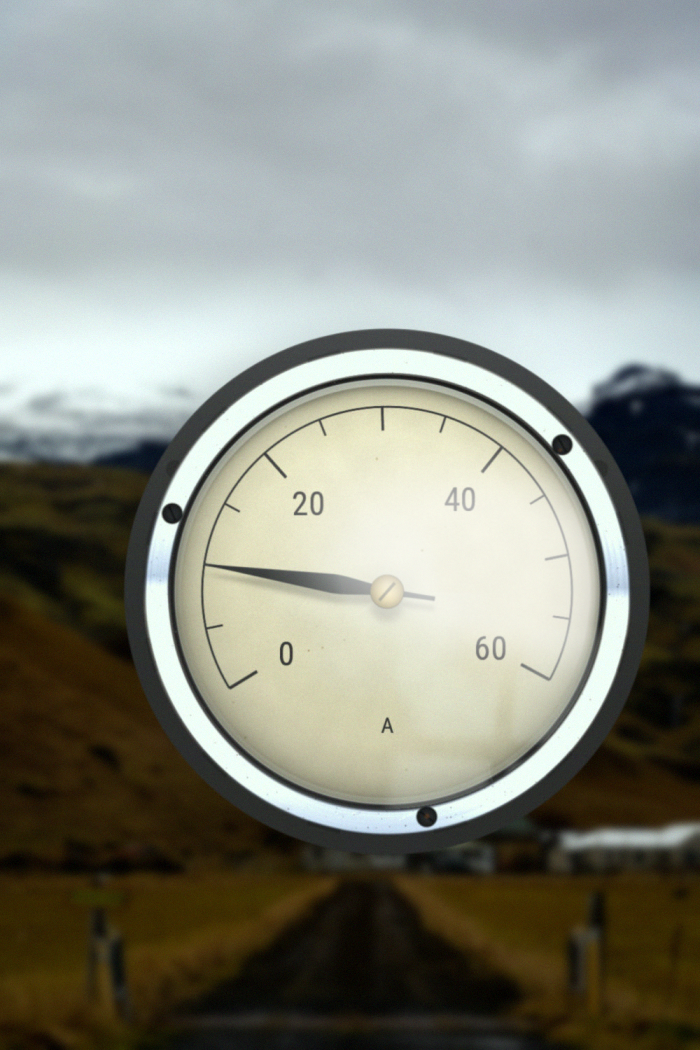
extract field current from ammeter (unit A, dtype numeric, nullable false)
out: 10 A
